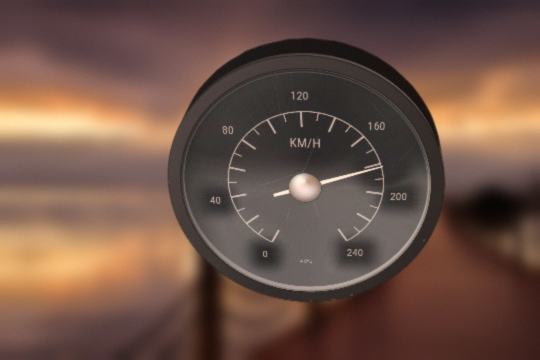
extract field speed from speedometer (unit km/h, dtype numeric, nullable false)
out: 180 km/h
